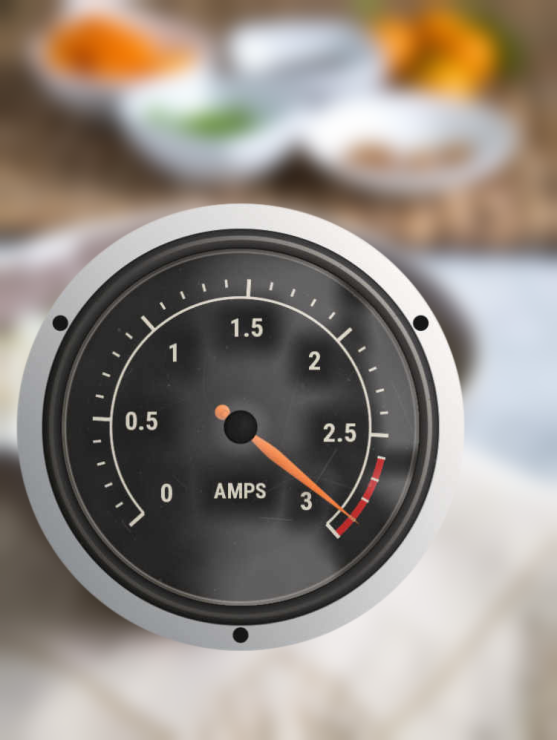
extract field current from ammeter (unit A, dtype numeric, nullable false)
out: 2.9 A
